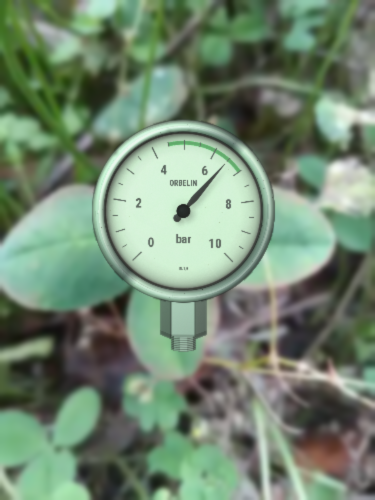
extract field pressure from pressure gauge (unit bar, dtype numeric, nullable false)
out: 6.5 bar
